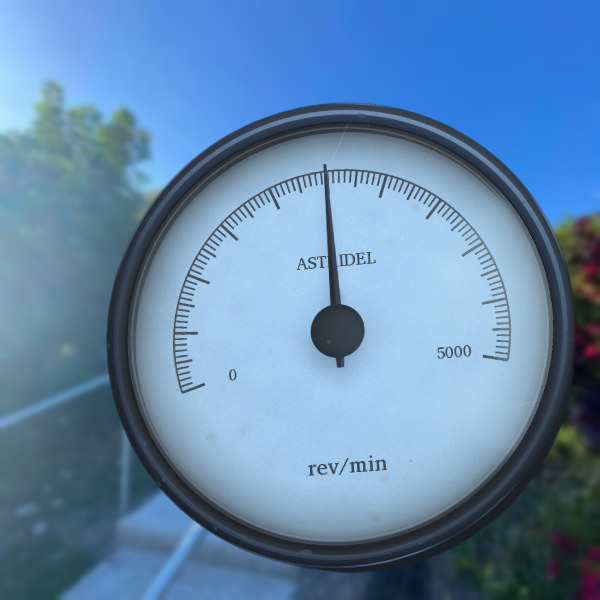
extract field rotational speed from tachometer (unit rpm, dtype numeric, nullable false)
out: 2500 rpm
